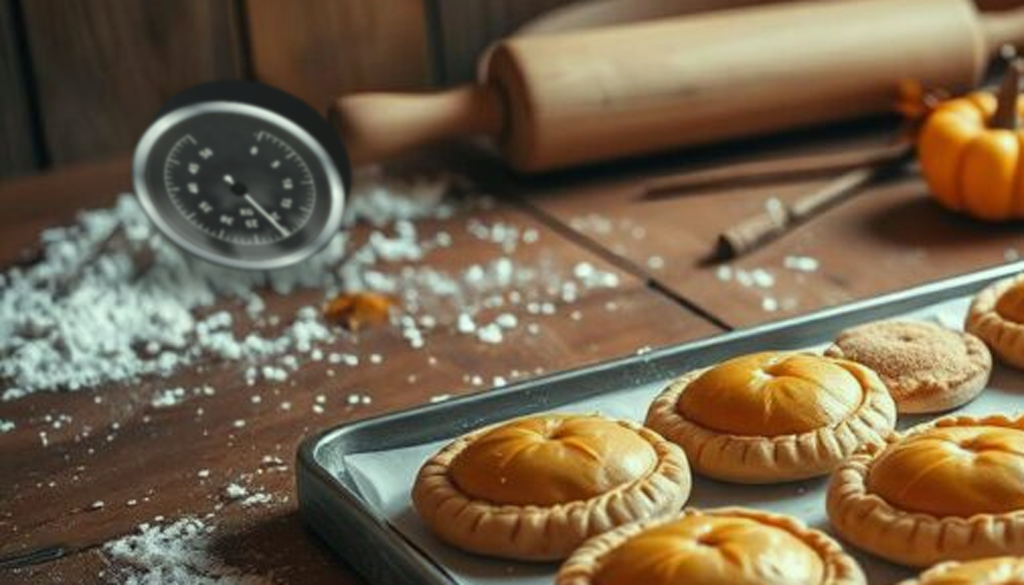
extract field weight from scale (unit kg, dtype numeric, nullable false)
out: 20 kg
